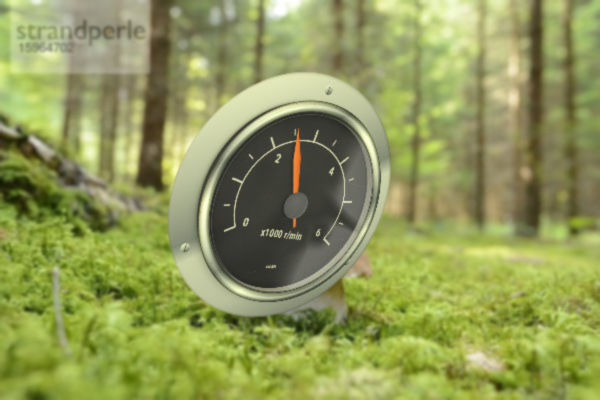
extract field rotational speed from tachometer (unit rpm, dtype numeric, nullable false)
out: 2500 rpm
